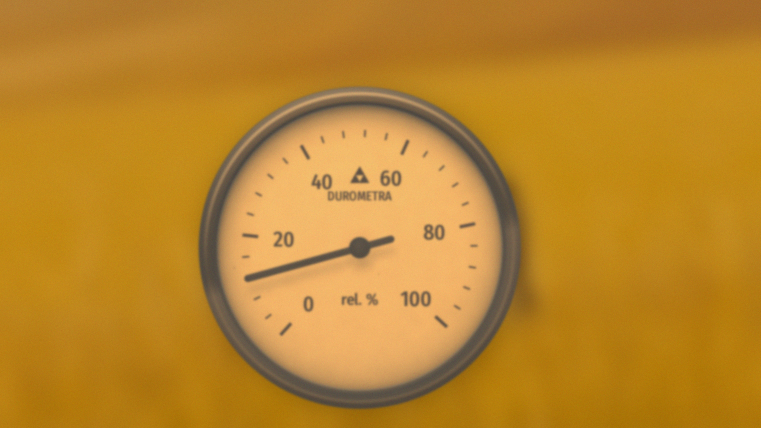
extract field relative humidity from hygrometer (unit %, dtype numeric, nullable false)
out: 12 %
